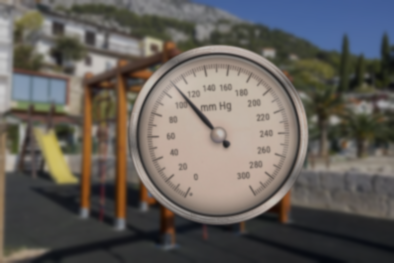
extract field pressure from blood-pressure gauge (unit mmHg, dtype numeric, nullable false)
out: 110 mmHg
